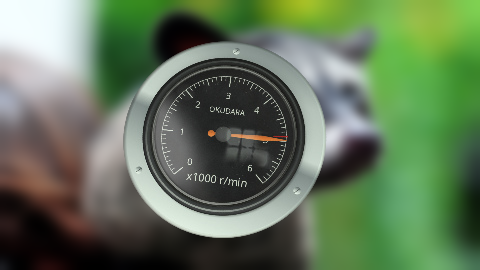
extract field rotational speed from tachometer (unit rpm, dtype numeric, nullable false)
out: 5000 rpm
